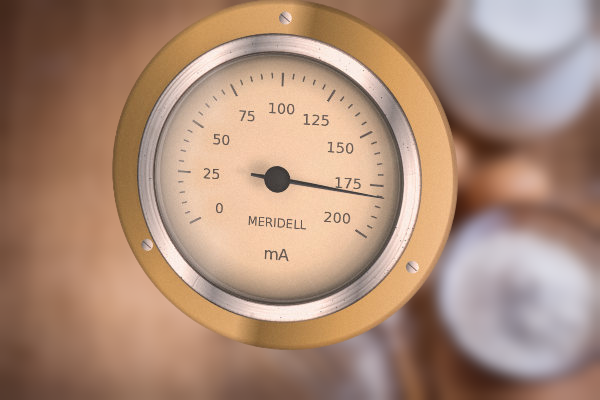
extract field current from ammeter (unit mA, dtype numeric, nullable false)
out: 180 mA
